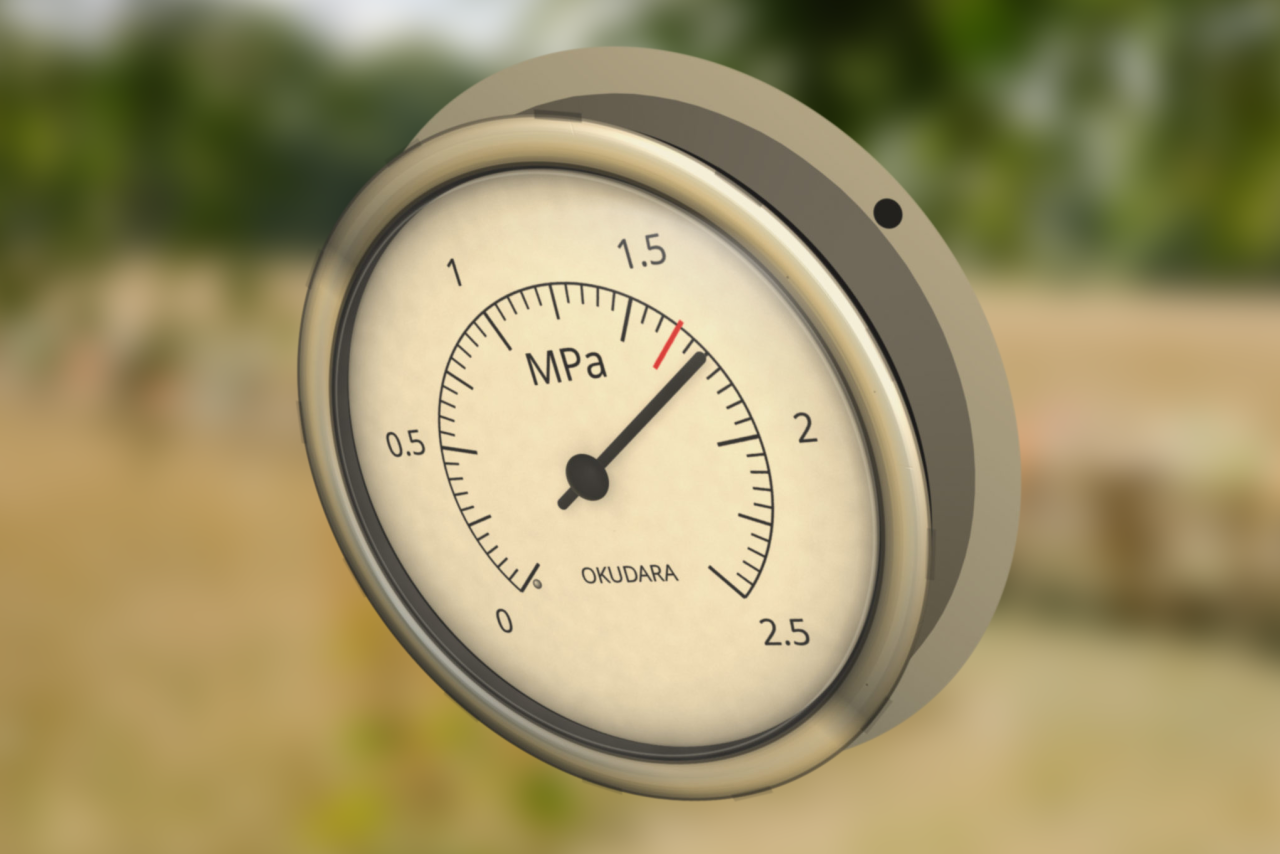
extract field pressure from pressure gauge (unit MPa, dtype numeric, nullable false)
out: 1.75 MPa
